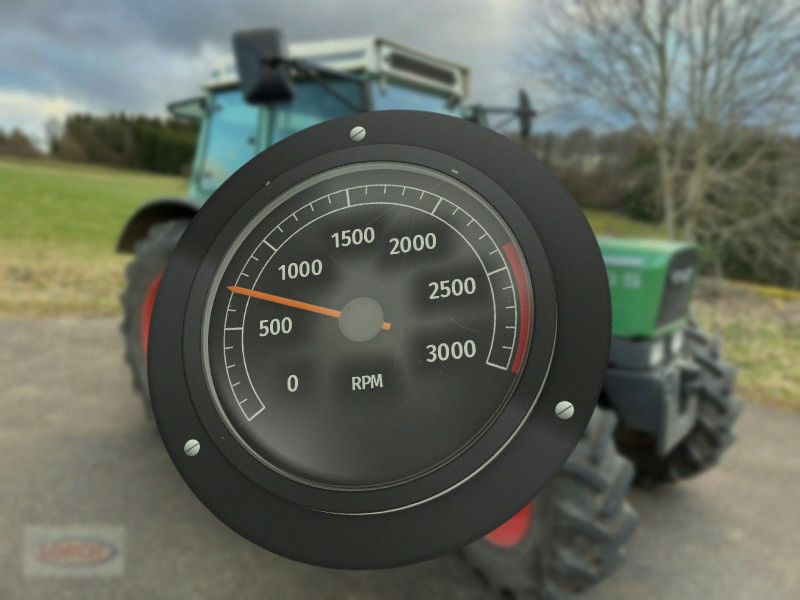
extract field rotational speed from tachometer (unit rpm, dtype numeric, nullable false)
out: 700 rpm
